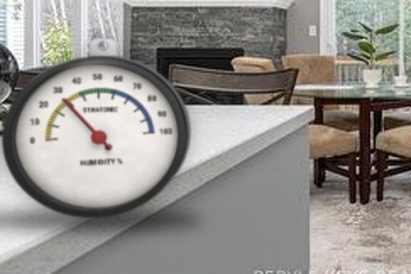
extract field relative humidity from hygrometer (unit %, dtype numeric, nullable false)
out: 30 %
